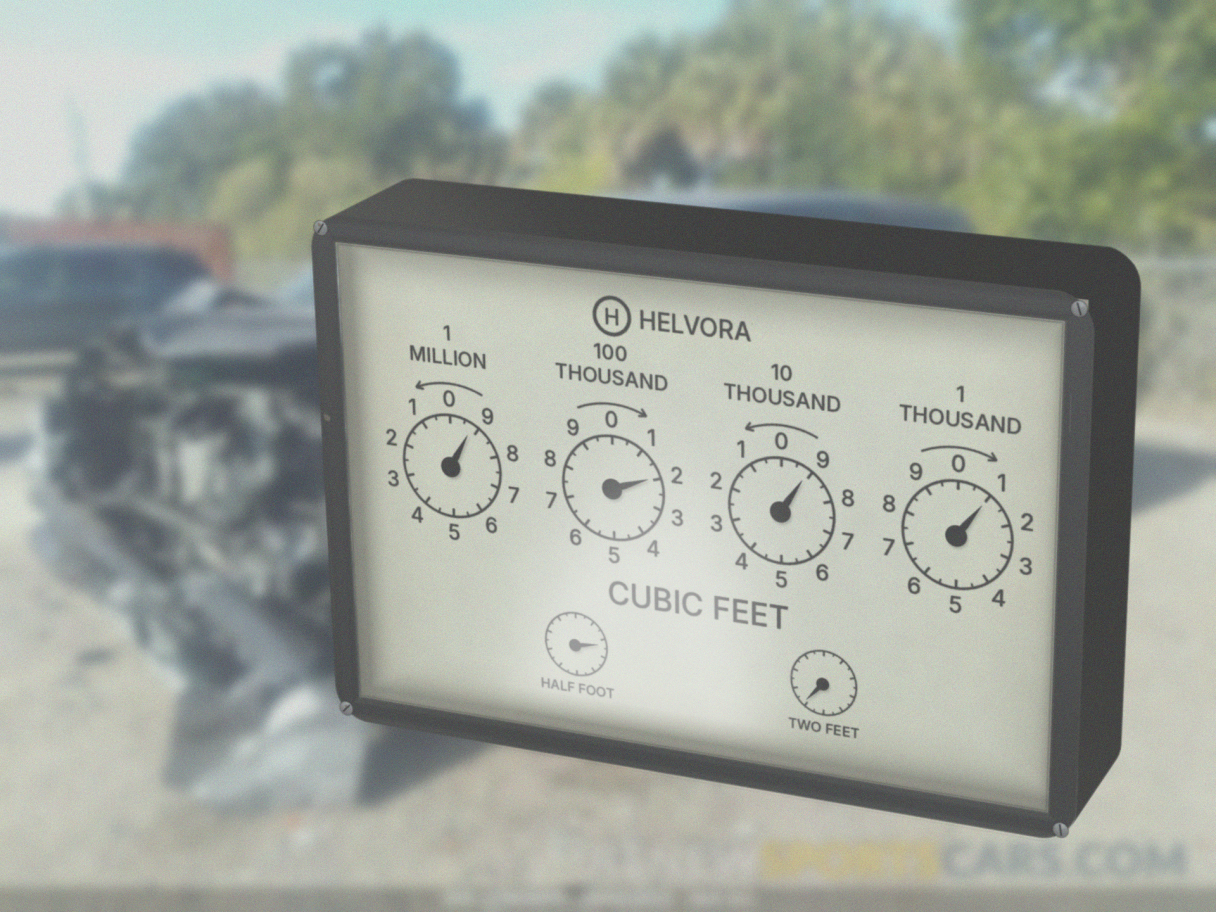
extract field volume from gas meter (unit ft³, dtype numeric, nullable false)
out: 919100 ft³
